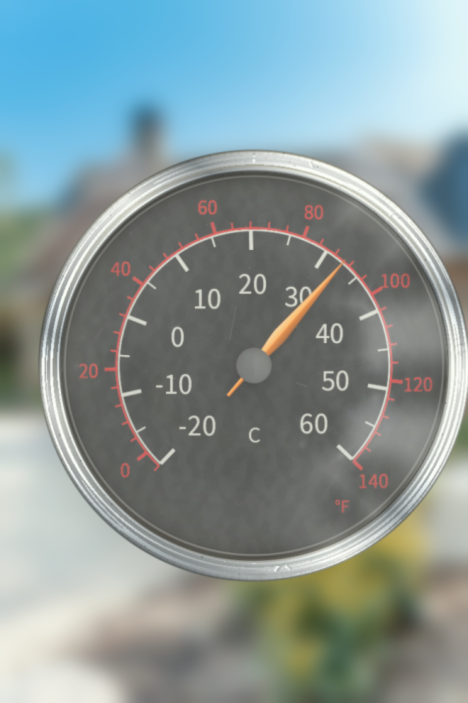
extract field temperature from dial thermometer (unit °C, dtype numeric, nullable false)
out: 32.5 °C
